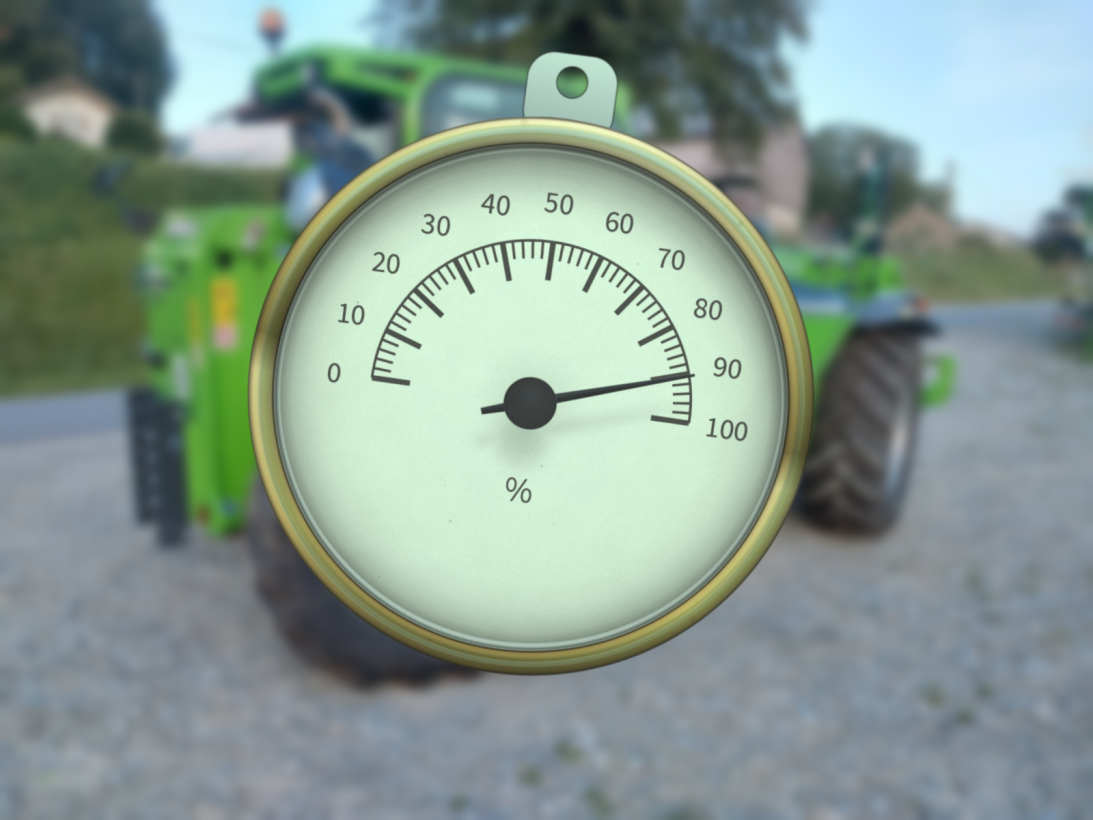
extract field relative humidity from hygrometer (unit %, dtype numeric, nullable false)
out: 90 %
